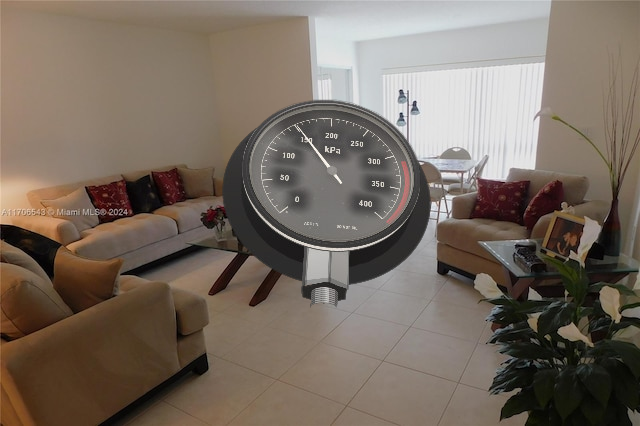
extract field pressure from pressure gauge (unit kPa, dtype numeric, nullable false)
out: 150 kPa
